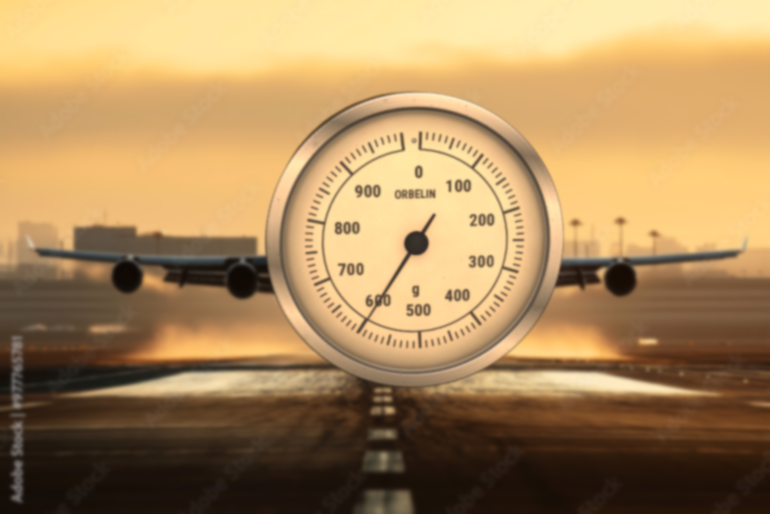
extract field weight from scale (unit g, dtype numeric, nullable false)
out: 600 g
